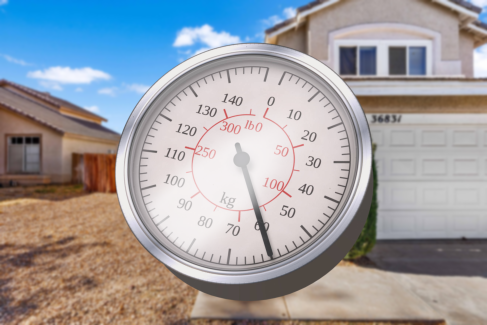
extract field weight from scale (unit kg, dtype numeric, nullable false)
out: 60 kg
